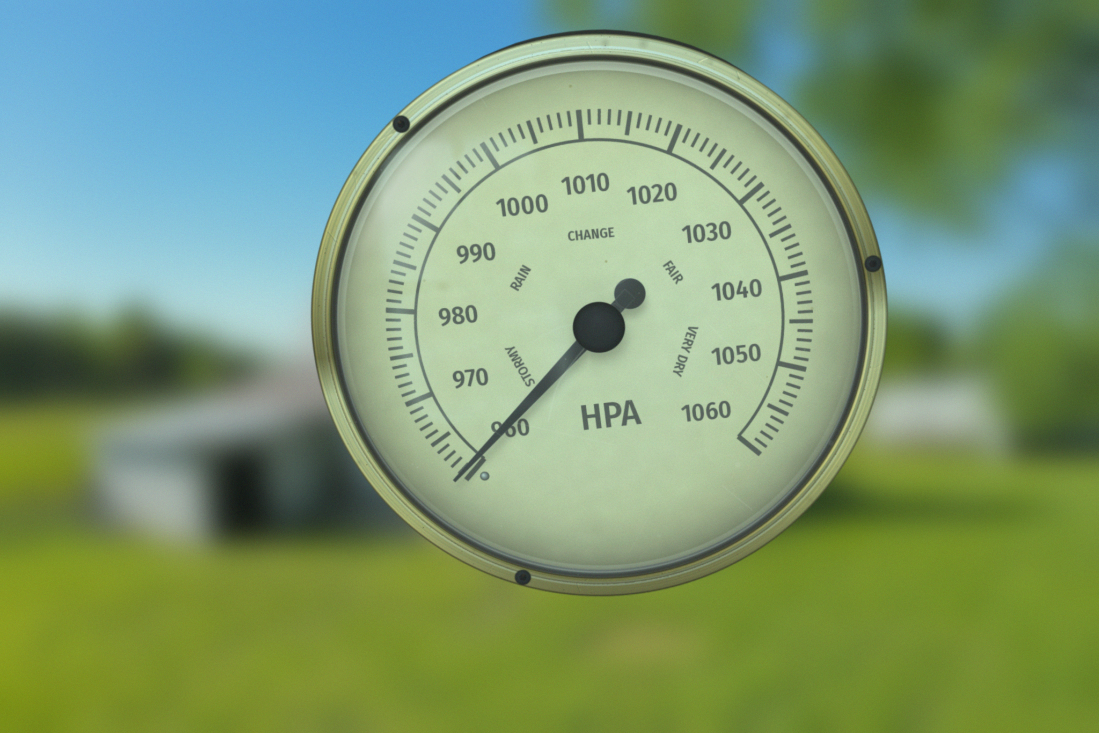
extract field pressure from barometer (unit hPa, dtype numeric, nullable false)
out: 961 hPa
